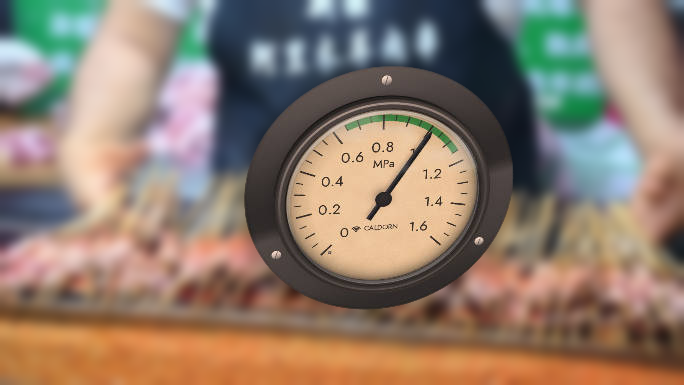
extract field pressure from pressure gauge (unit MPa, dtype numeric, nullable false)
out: 1 MPa
